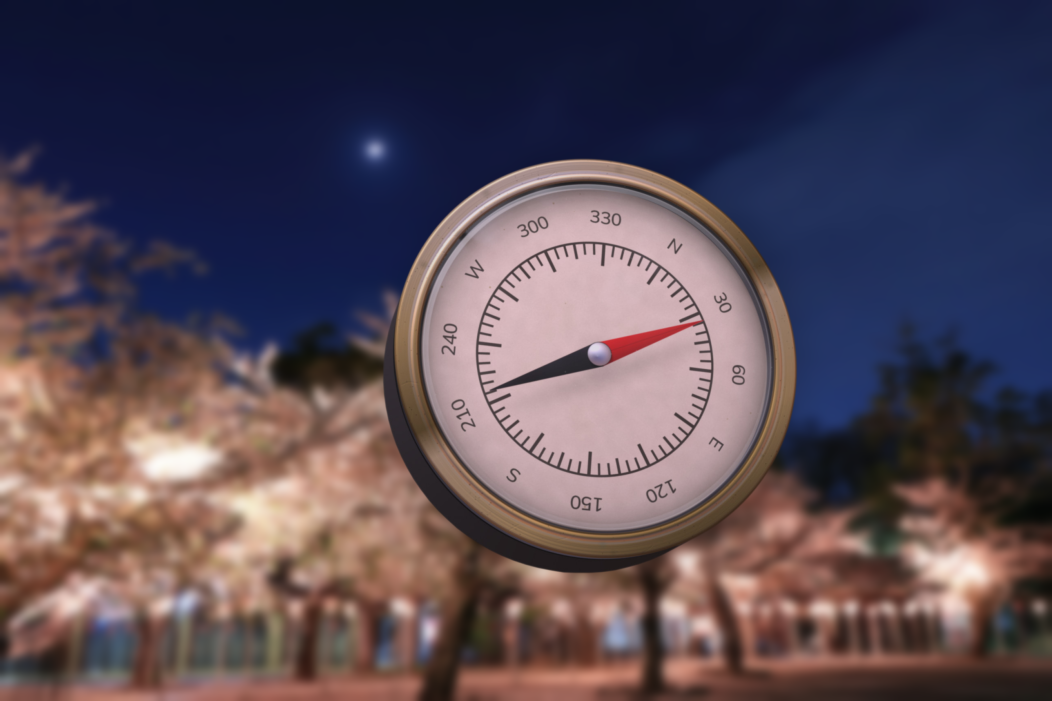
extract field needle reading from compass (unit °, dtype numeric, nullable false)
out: 35 °
